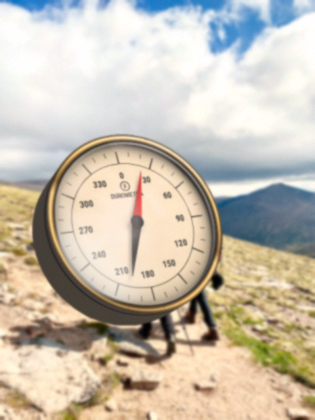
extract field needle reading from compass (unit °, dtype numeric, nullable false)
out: 20 °
